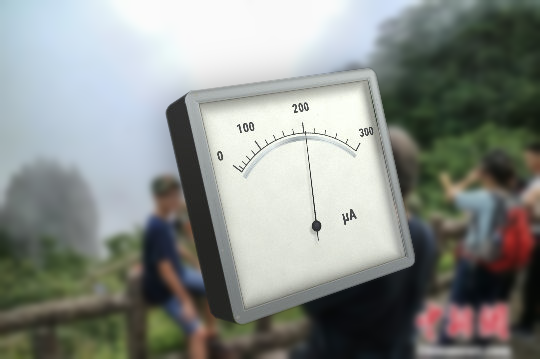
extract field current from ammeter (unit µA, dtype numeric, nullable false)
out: 200 µA
